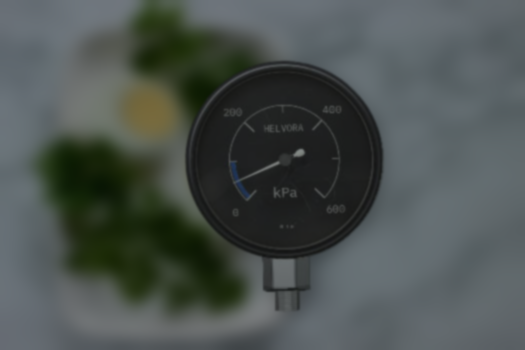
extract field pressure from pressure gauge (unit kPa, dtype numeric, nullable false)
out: 50 kPa
